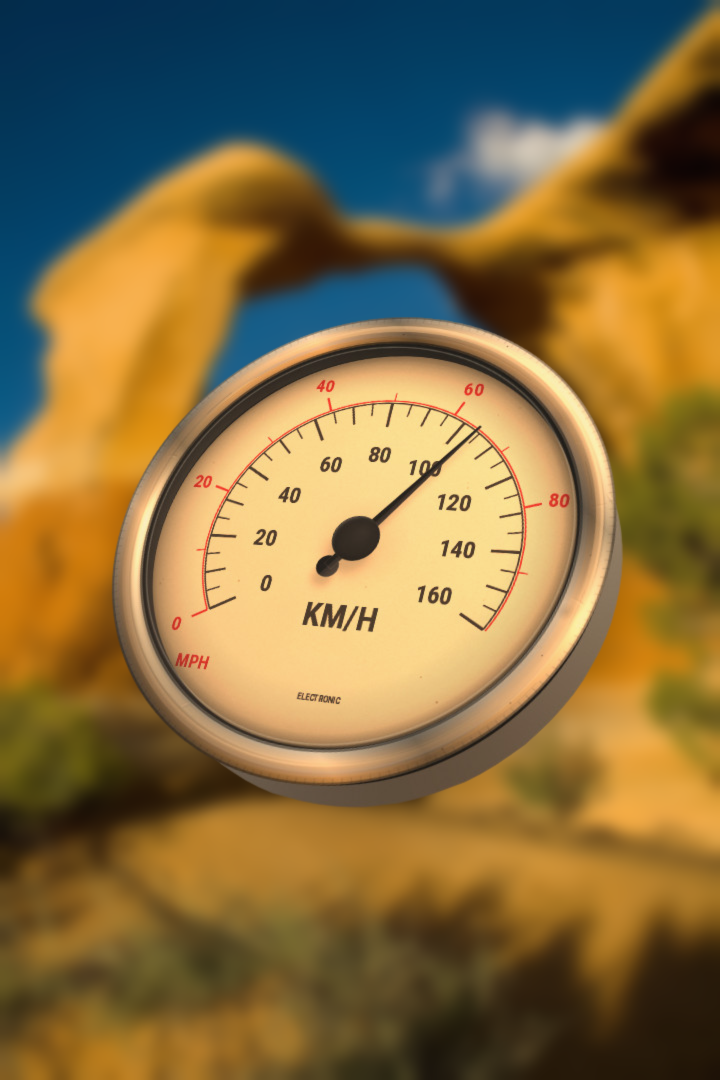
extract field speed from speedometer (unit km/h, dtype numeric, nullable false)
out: 105 km/h
